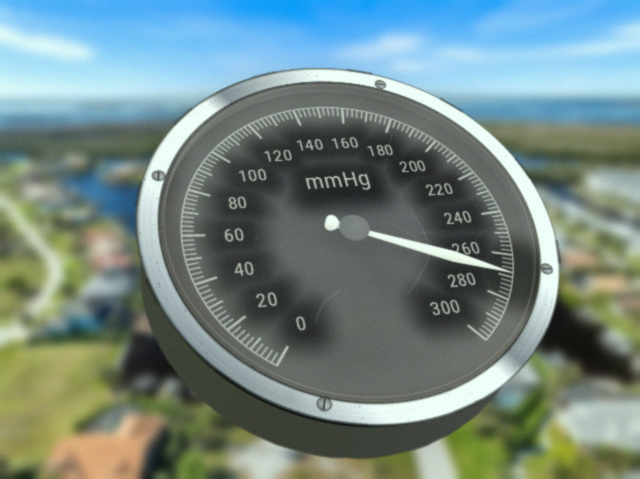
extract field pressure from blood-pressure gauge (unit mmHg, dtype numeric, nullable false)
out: 270 mmHg
